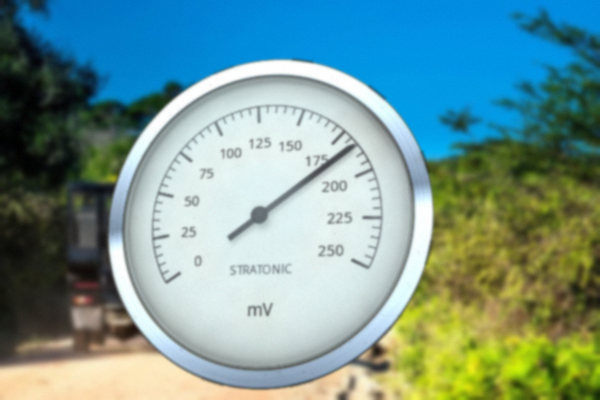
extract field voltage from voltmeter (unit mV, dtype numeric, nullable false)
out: 185 mV
